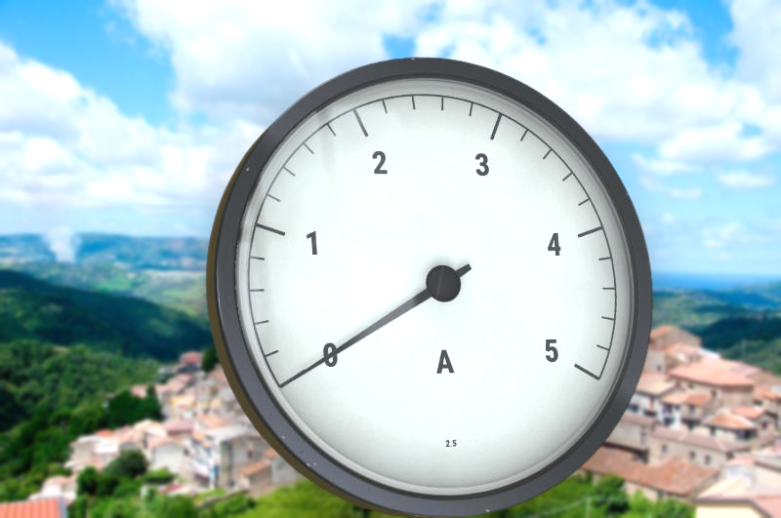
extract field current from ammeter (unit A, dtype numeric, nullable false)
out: 0 A
